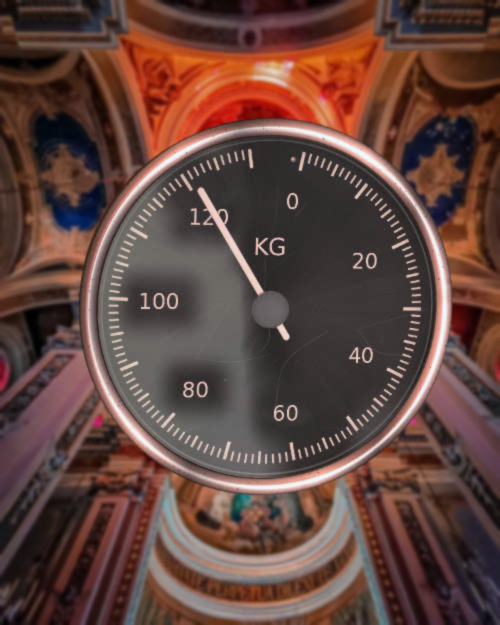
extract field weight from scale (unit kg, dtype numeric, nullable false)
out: 121 kg
